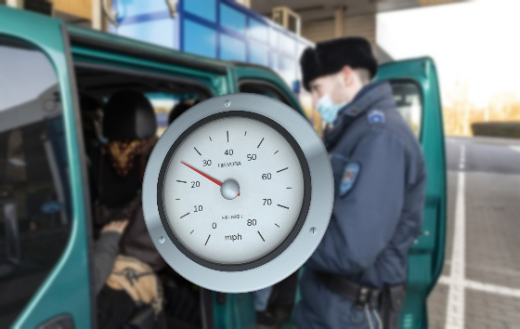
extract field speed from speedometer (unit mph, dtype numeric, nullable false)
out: 25 mph
